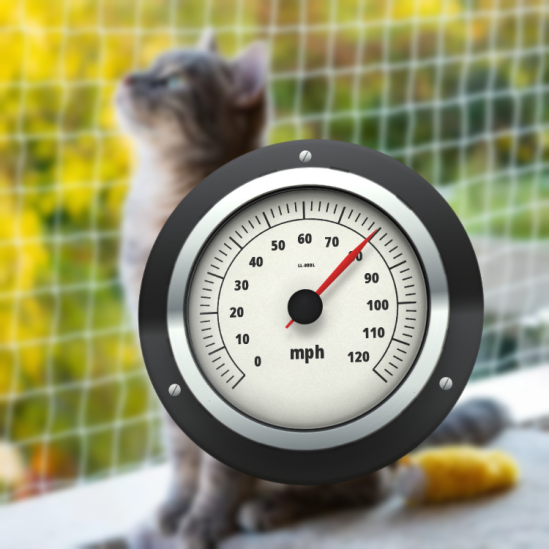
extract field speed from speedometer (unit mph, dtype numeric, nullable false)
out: 80 mph
